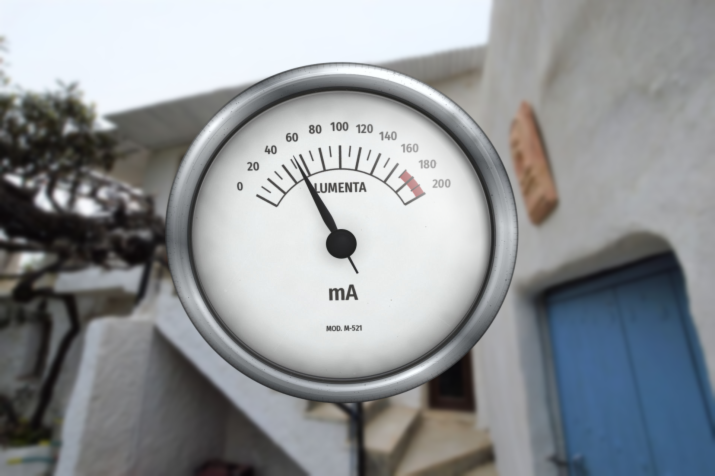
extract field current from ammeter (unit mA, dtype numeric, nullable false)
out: 55 mA
